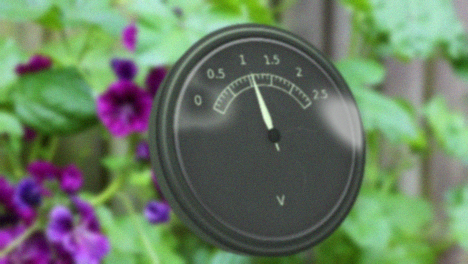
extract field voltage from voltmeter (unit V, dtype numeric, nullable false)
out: 1 V
